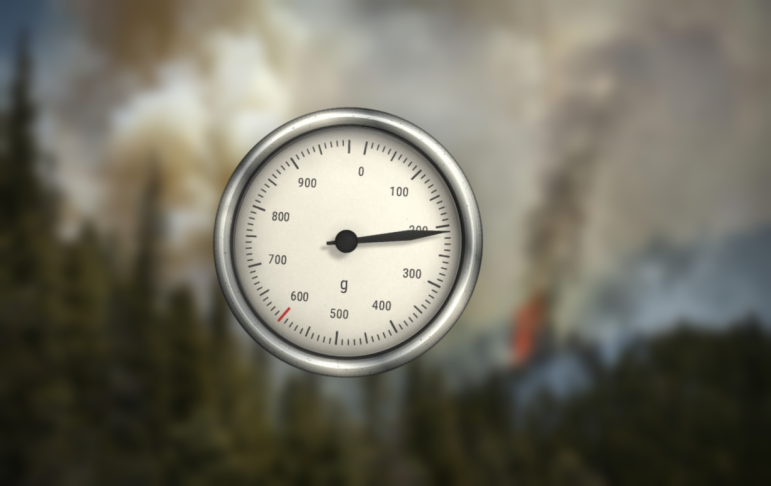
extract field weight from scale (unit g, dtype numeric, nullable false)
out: 210 g
